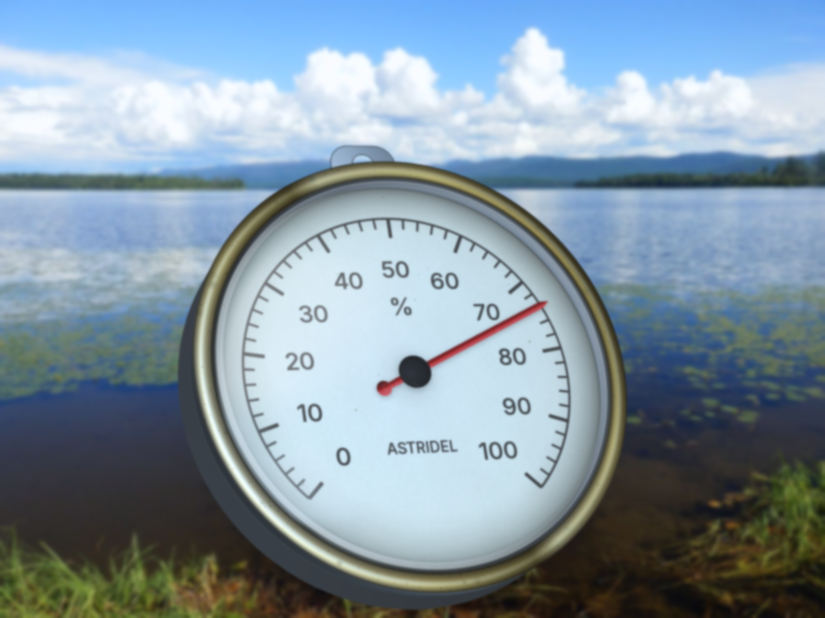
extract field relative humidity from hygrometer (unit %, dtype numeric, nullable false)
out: 74 %
